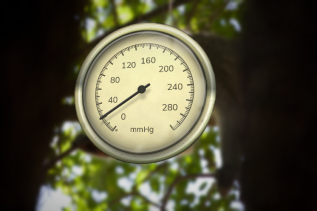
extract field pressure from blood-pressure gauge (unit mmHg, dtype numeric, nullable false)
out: 20 mmHg
